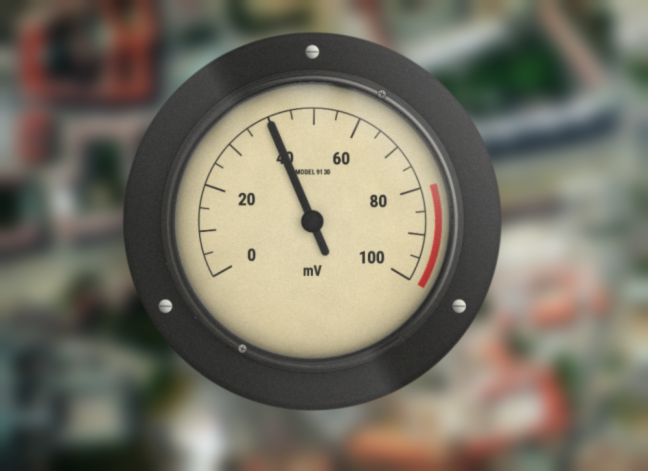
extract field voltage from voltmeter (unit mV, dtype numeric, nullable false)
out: 40 mV
